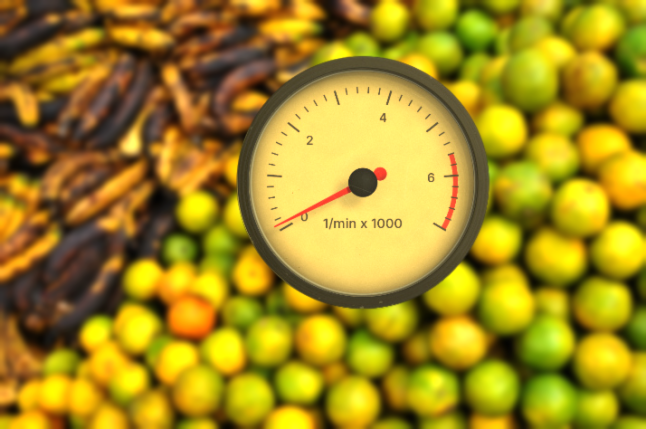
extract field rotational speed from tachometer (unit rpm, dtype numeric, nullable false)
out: 100 rpm
